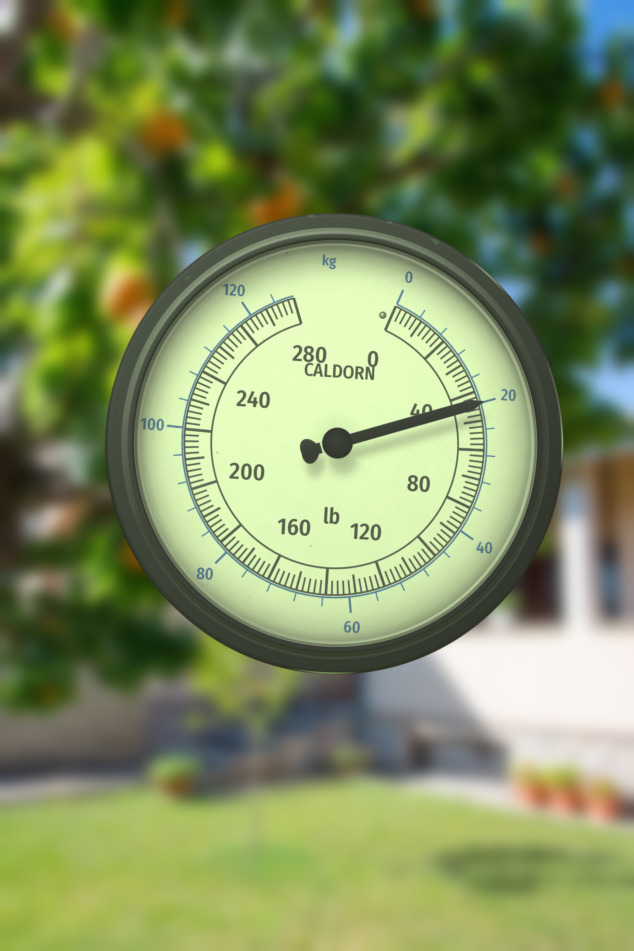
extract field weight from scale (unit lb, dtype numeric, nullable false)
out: 44 lb
